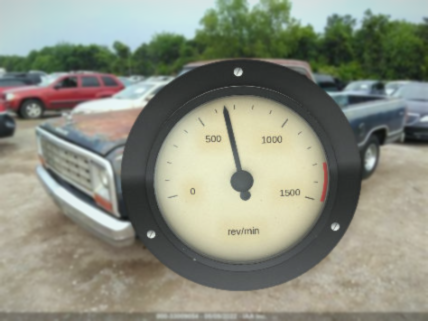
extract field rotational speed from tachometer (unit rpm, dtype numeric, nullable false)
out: 650 rpm
